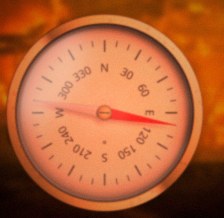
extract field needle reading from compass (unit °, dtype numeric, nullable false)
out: 100 °
